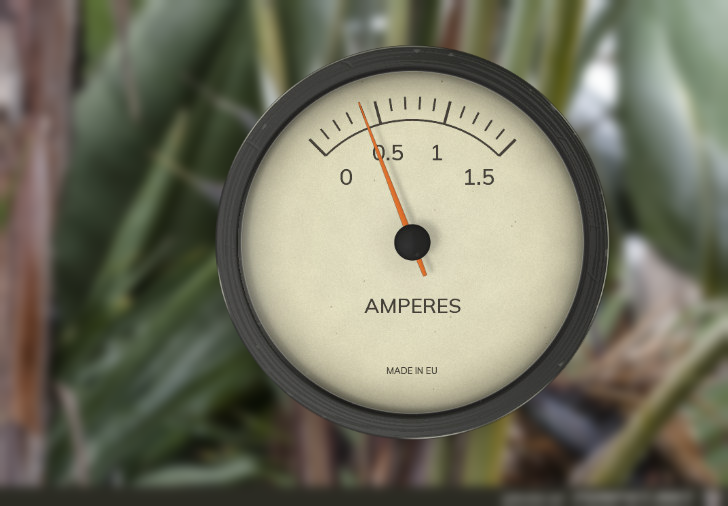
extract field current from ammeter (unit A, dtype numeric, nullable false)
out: 0.4 A
